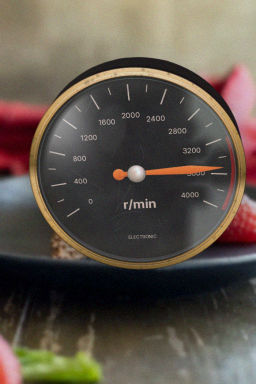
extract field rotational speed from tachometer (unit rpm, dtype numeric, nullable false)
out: 3500 rpm
